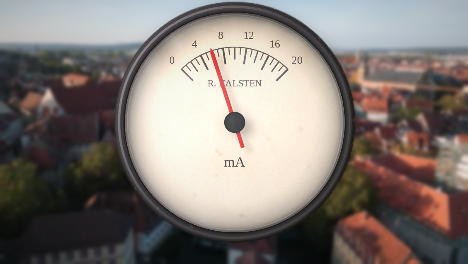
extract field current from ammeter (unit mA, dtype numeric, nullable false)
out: 6 mA
